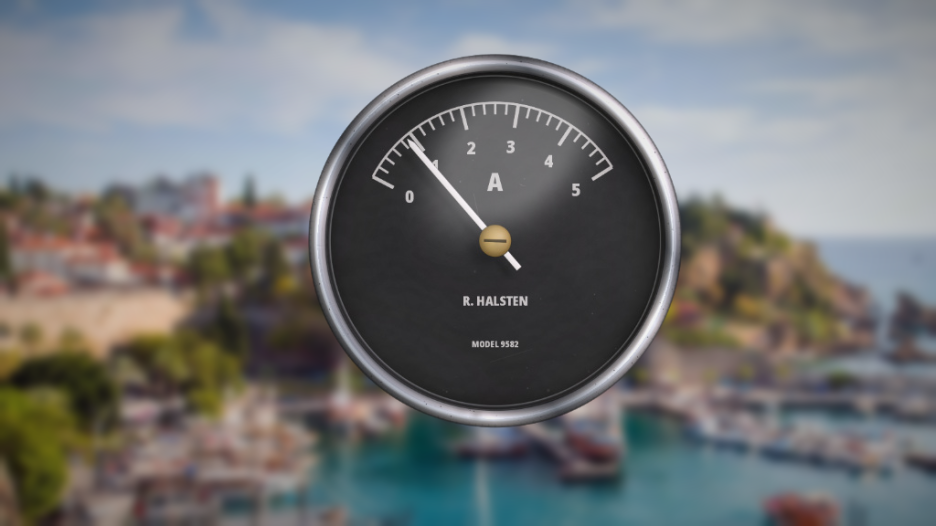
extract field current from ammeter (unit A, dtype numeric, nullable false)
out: 0.9 A
